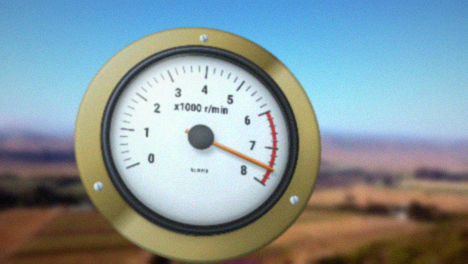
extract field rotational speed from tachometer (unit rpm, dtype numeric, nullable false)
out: 7600 rpm
